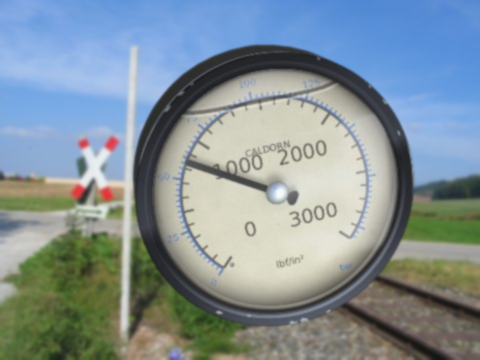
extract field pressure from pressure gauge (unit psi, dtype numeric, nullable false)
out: 850 psi
